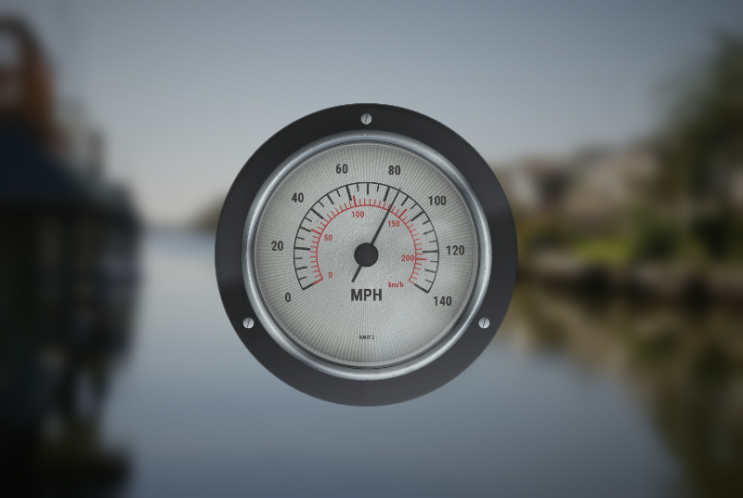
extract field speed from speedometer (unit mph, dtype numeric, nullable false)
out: 85 mph
